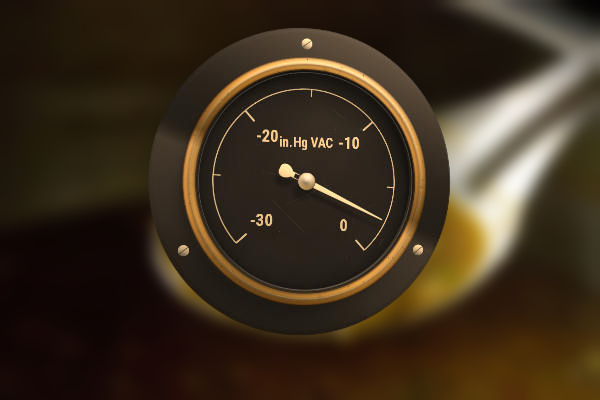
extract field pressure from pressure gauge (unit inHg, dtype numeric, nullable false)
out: -2.5 inHg
